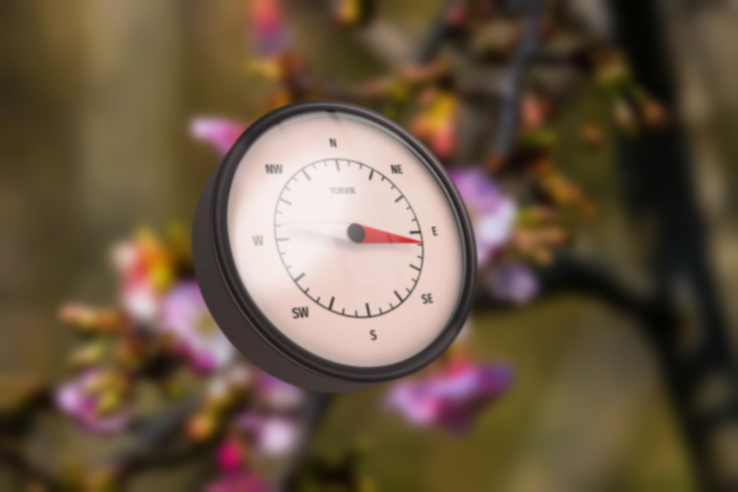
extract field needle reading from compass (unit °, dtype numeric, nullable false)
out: 100 °
